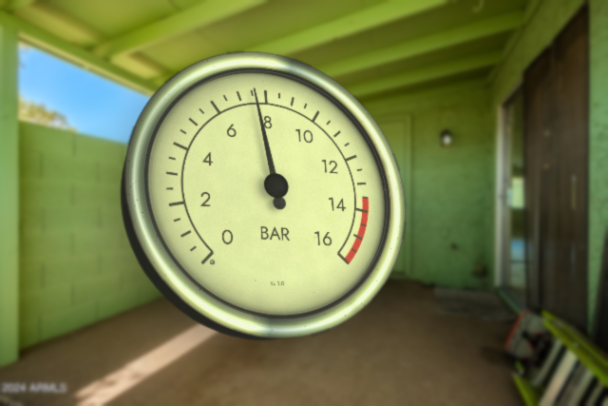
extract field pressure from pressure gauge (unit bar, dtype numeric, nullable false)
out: 7.5 bar
